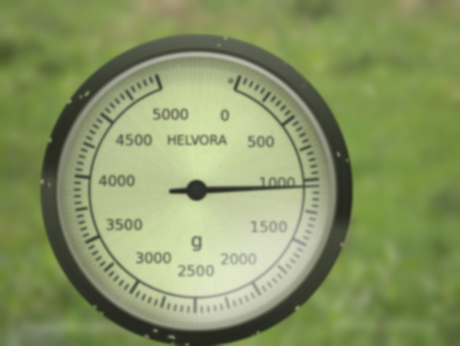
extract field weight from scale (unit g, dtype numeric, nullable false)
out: 1050 g
